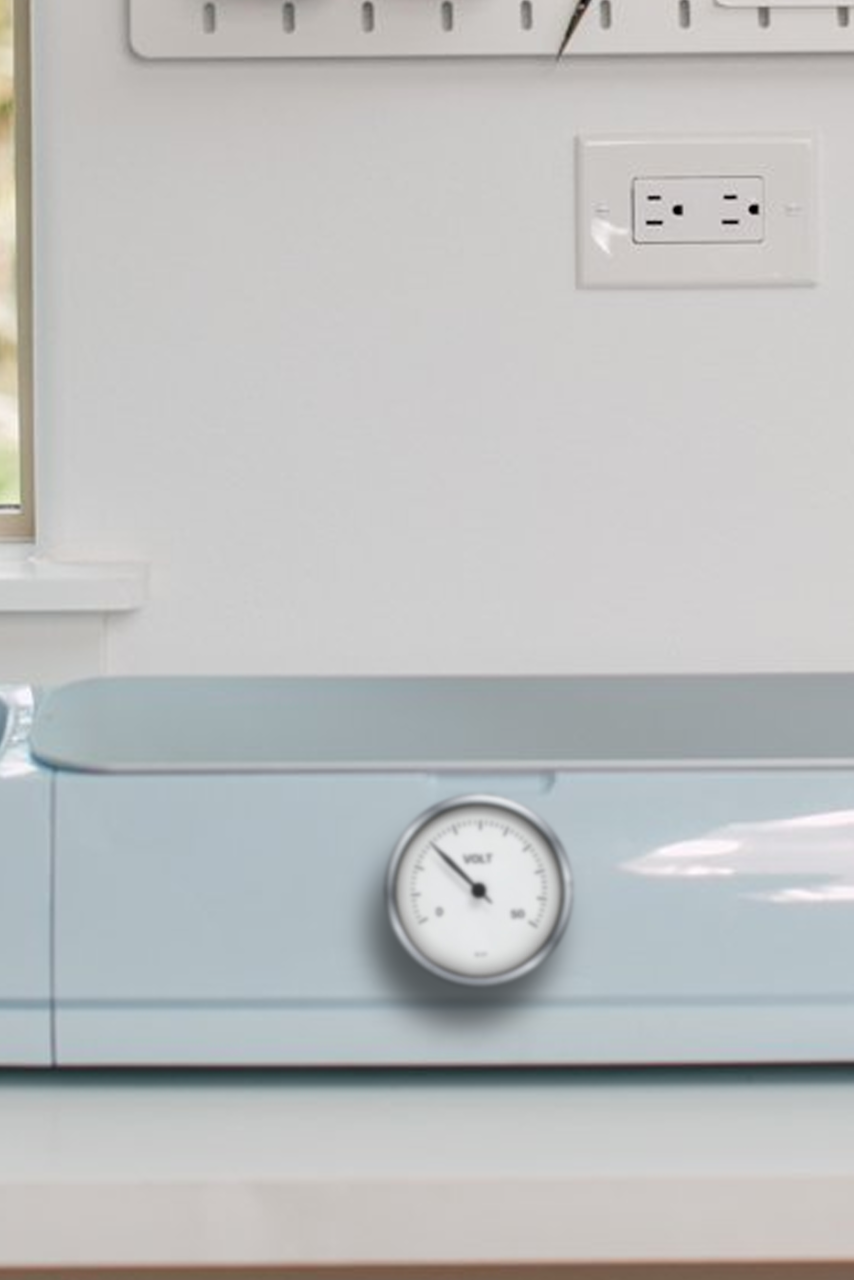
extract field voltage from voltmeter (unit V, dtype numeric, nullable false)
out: 15 V
